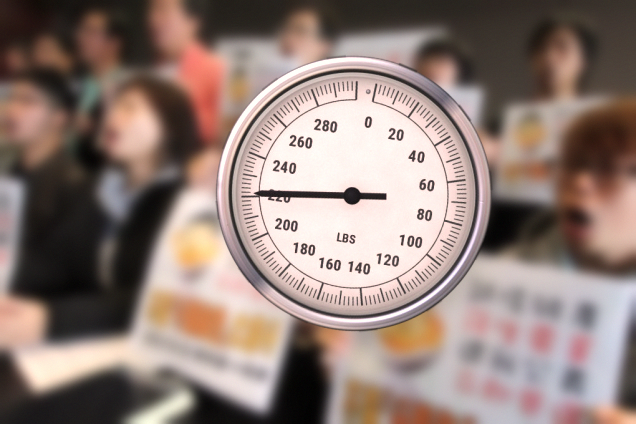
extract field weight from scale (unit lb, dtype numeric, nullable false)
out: 222 lb
